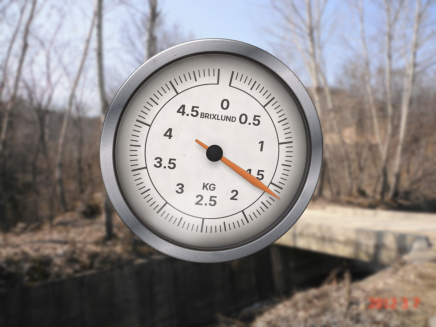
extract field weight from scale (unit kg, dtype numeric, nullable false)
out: 1.6 kg
